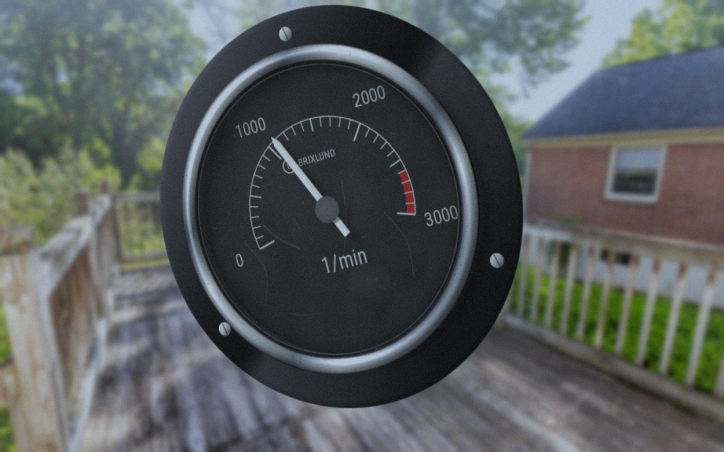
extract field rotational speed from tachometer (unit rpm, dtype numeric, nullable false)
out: 1100 rpm
